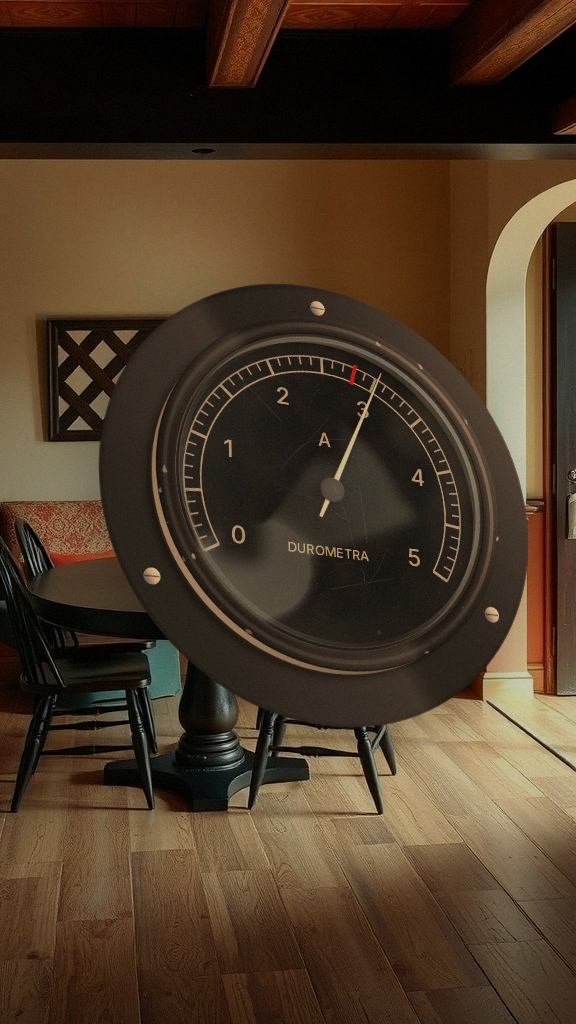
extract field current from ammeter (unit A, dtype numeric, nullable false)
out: 3 A
